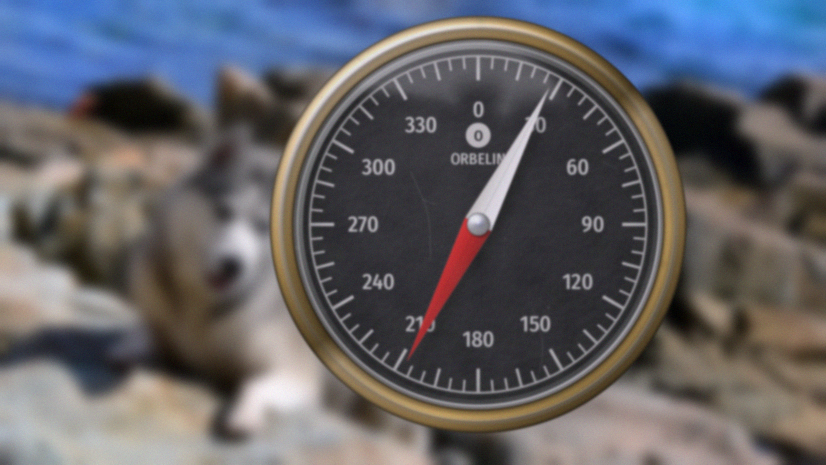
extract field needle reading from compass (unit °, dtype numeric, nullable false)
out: 207.5 °
